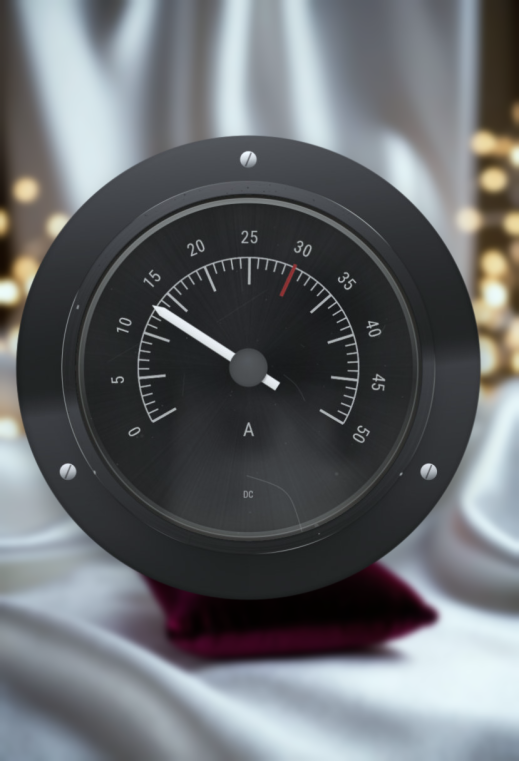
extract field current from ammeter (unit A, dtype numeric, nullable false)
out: 13 A
